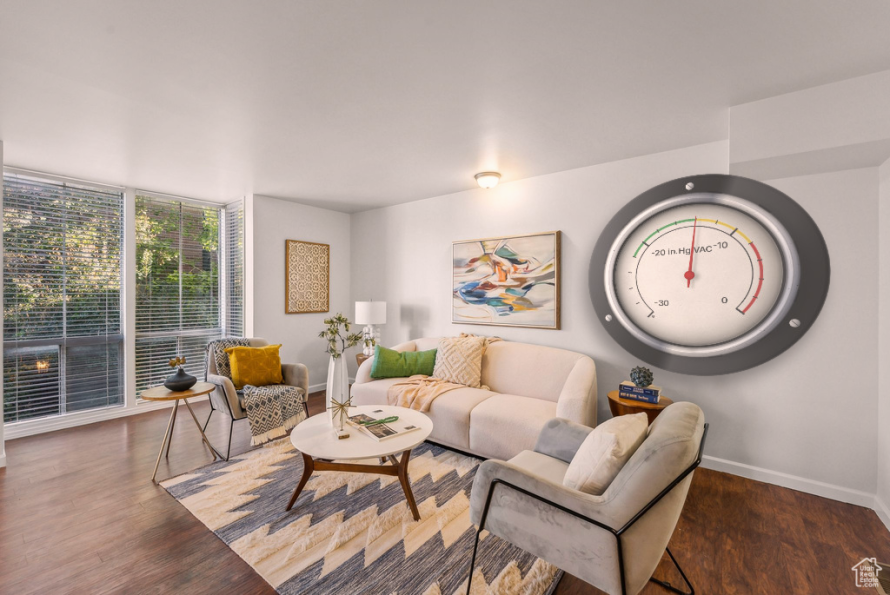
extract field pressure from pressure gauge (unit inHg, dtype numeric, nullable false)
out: -14 inHg
